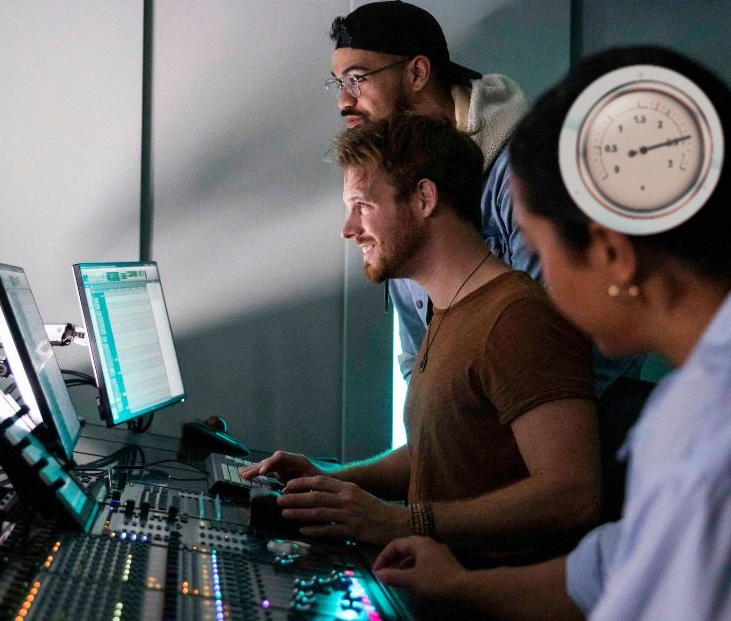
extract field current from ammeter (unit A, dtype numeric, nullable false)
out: 2.5 A
